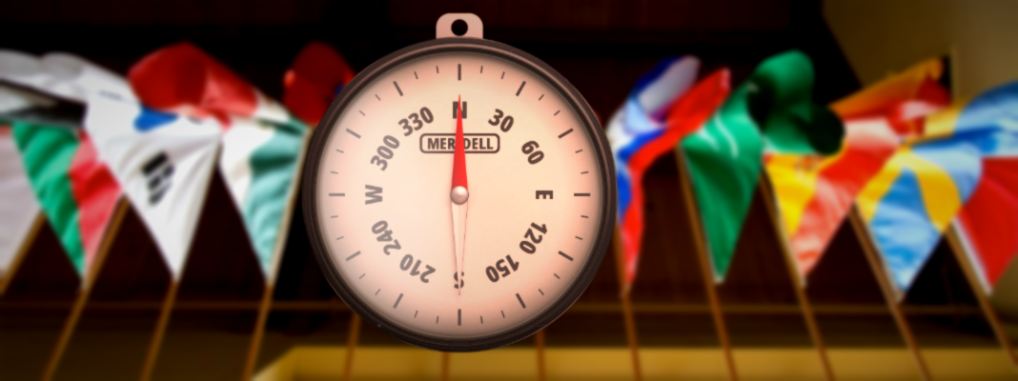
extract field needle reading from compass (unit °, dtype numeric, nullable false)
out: 0 °
